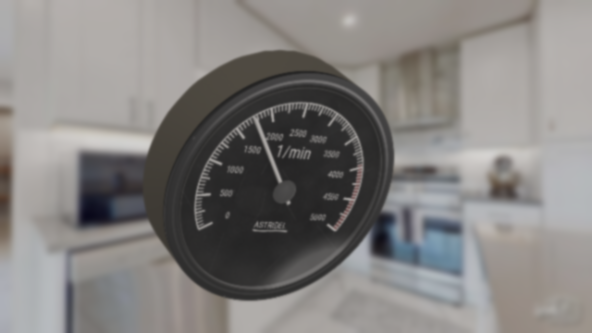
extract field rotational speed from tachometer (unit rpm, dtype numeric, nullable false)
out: 1750 rpm
